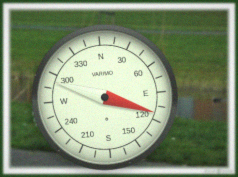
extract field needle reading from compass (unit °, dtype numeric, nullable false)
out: 112.5 °
